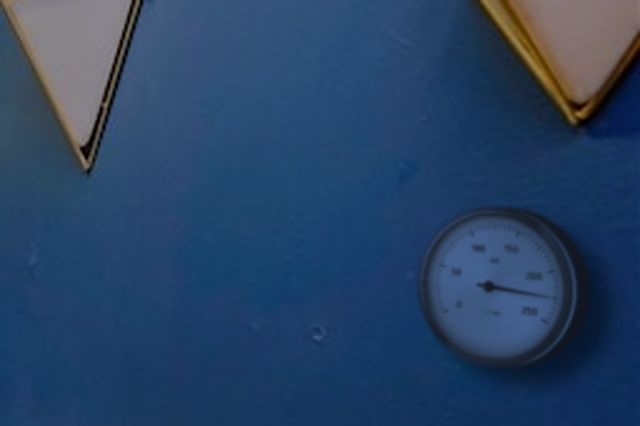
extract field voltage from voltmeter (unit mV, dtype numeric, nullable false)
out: 225 mV
